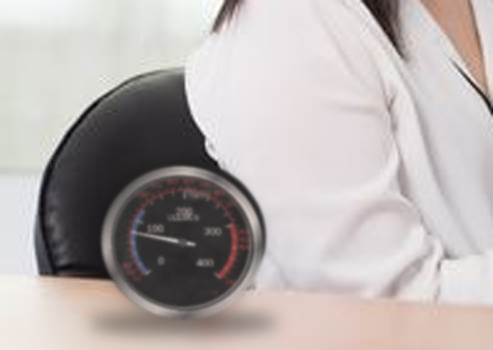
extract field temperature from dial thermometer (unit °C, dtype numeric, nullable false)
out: 80 °C
